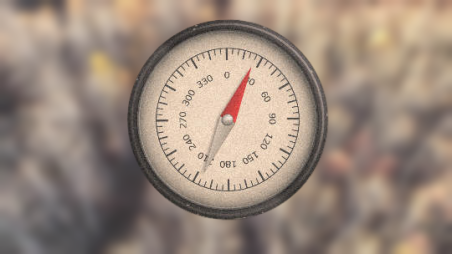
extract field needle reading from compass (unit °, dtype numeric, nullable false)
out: 25 °
